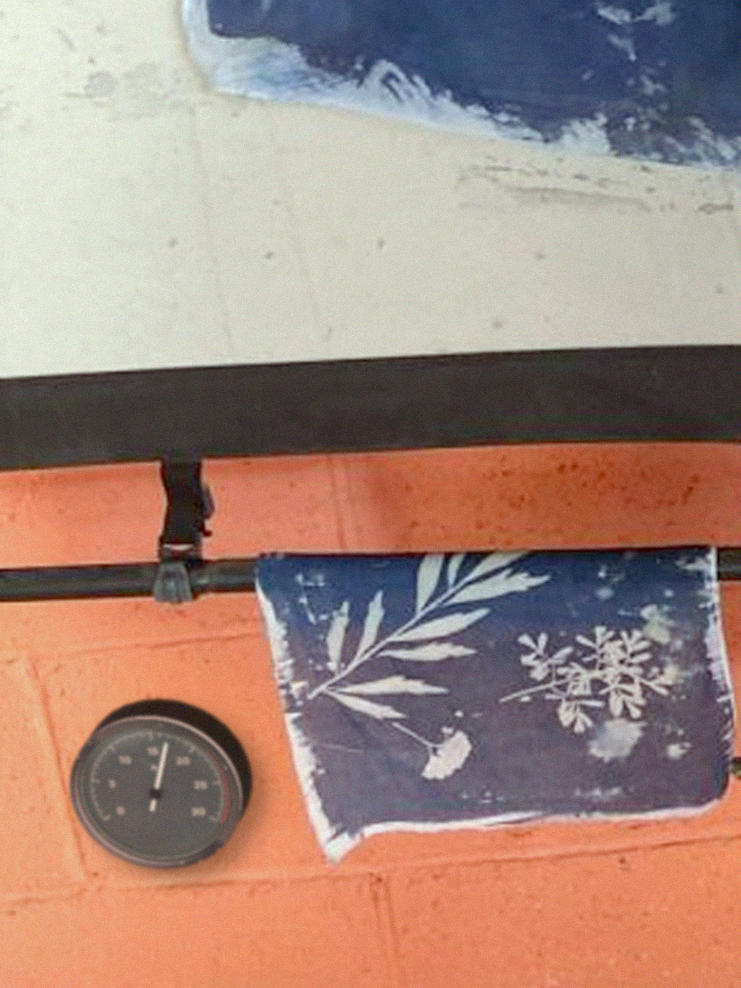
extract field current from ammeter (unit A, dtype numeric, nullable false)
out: 17 A
